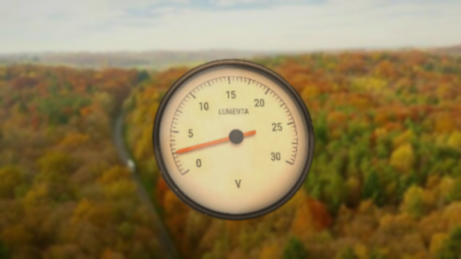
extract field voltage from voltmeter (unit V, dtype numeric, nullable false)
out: 2.5 V
